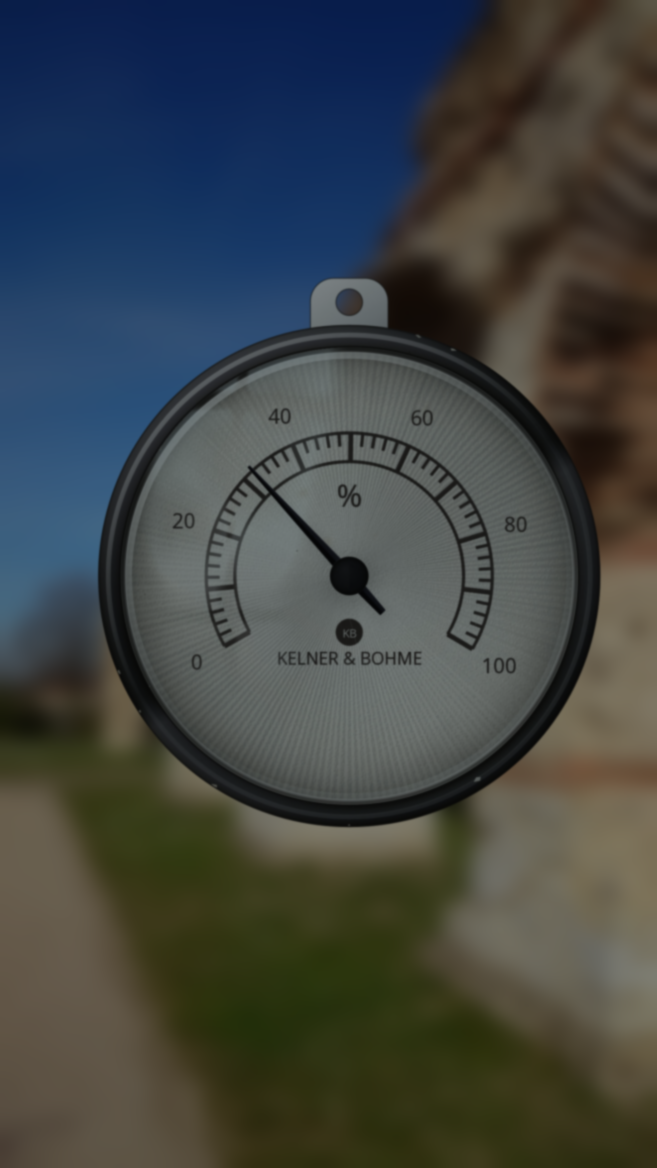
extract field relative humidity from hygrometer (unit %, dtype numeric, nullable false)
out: 32 %
